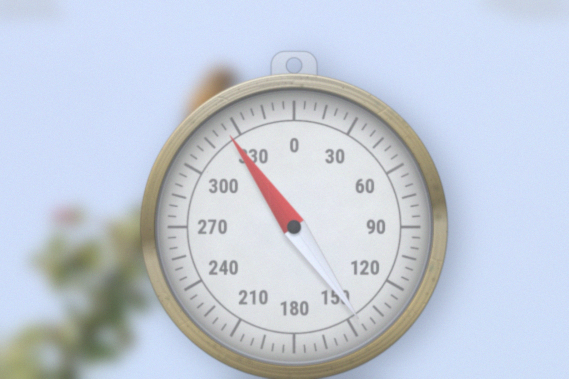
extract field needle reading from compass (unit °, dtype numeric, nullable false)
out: 325 °
